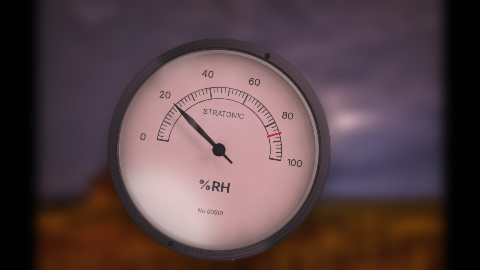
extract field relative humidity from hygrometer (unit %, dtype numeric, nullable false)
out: 20 %
